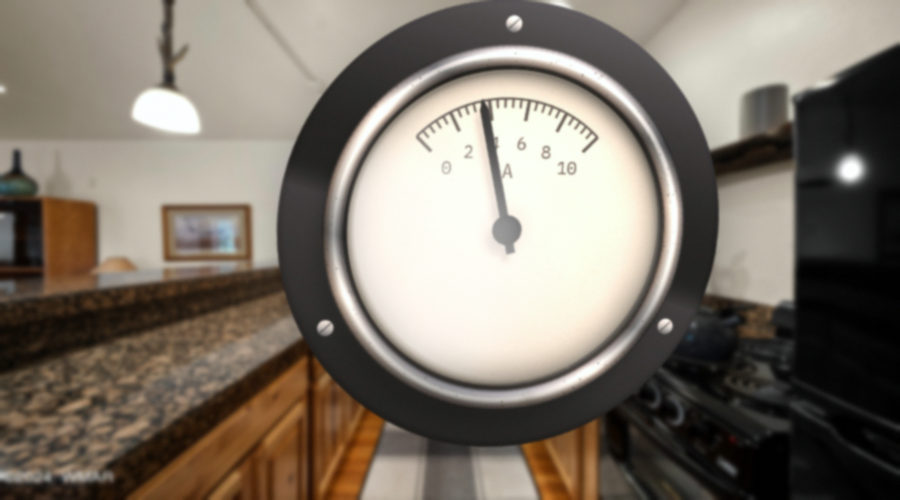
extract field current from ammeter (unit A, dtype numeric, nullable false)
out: 3.6 A
